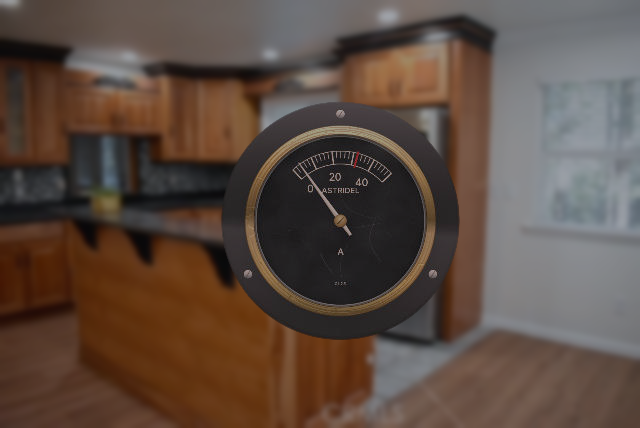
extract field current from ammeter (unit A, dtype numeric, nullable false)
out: 4 A
